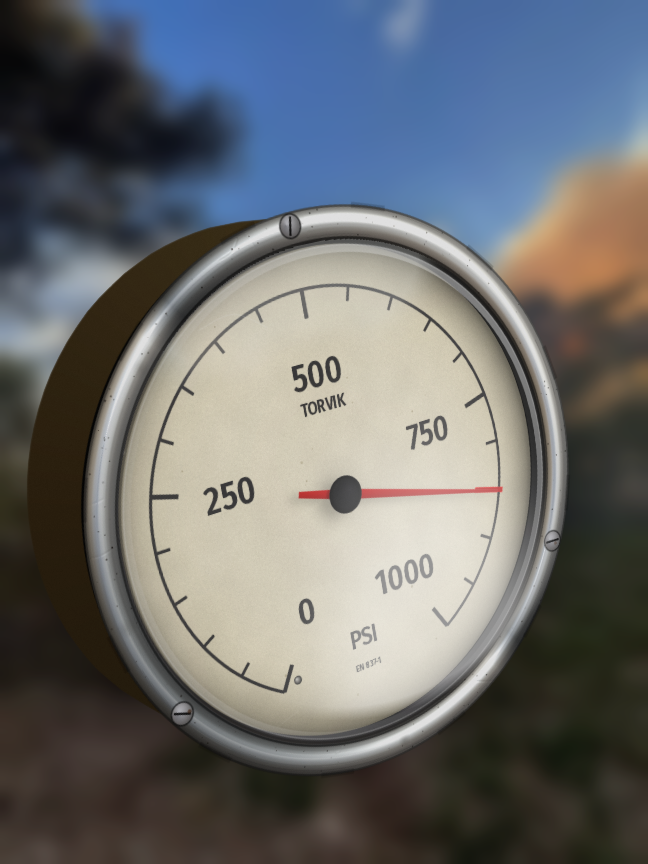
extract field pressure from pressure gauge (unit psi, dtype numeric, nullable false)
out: 850 psi
